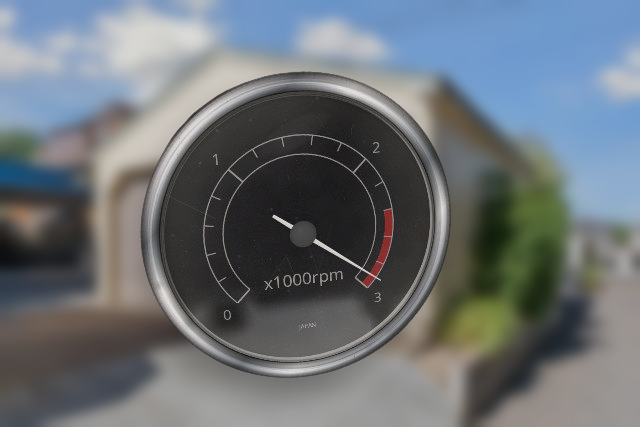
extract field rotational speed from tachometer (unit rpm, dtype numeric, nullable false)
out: 2900 rpm
